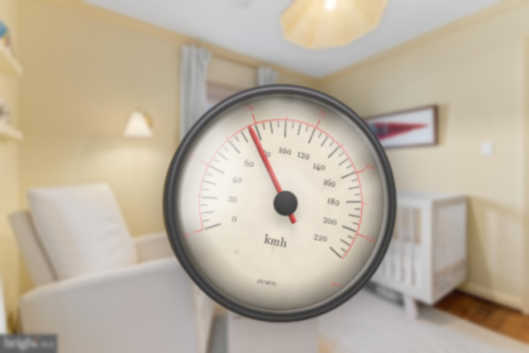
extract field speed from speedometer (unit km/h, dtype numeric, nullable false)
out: 75 km/h
